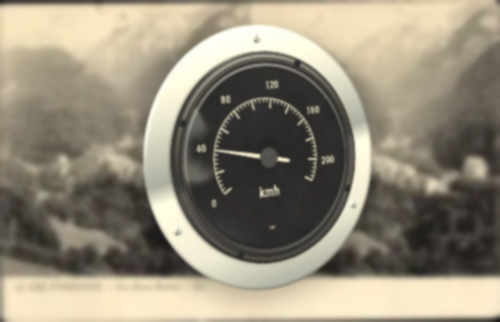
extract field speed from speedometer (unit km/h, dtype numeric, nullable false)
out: 40 km/h
